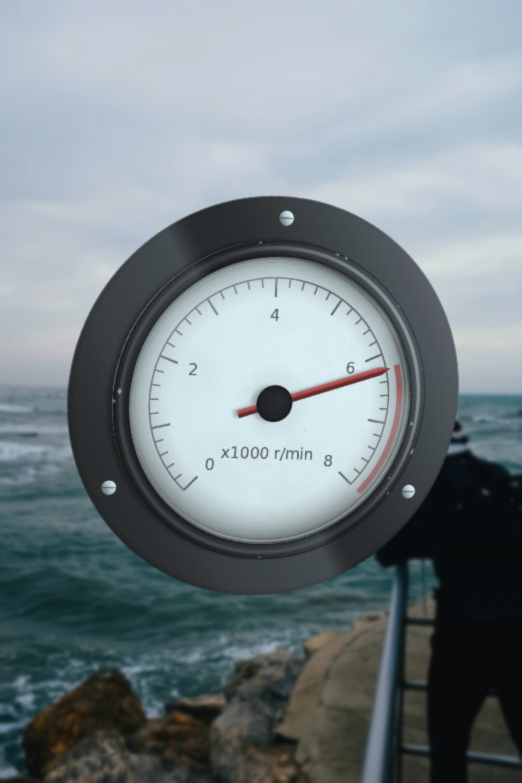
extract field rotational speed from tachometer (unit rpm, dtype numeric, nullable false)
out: 6200 rpm
